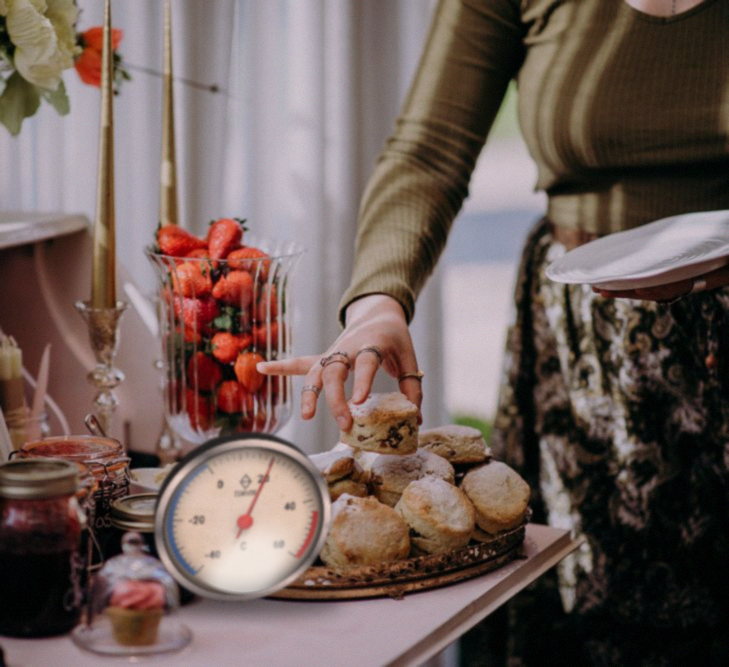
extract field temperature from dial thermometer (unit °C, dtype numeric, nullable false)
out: 20 °C
